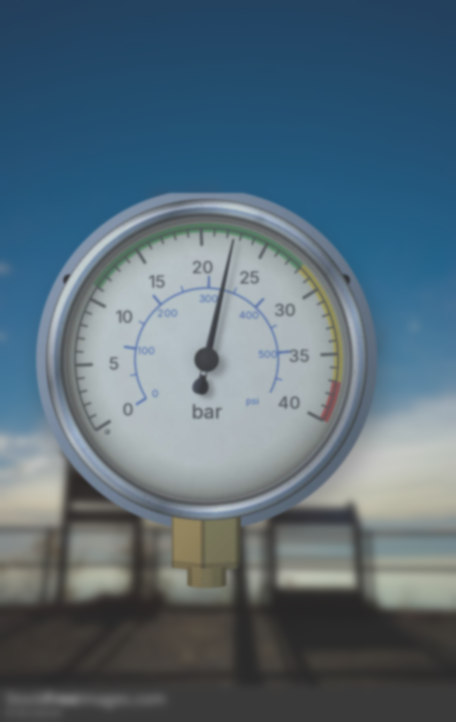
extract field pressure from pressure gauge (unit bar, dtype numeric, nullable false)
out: 22.5 bar
